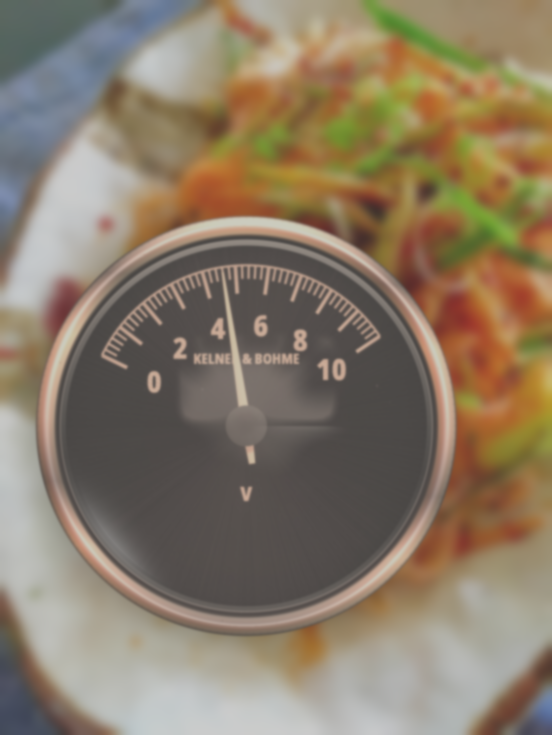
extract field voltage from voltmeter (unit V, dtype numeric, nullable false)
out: 4.6 V
